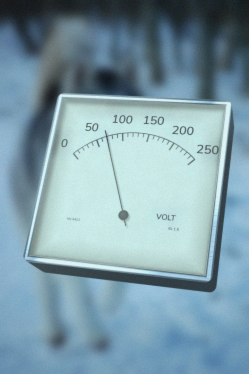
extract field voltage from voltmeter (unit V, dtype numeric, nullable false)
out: 70 V
